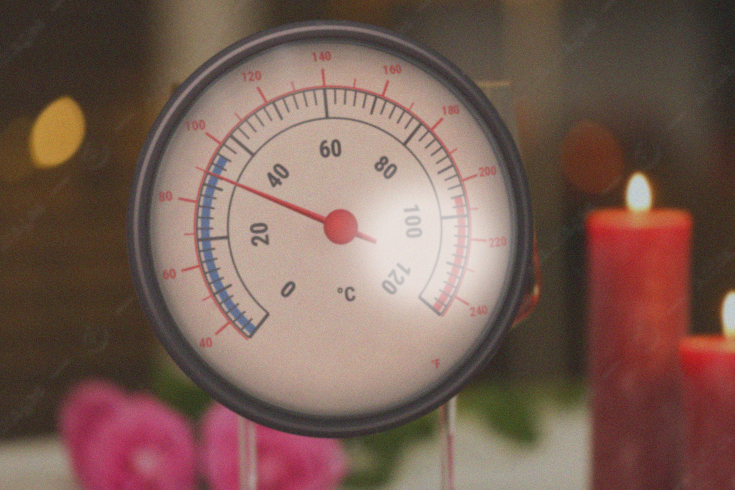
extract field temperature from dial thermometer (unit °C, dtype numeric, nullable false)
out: 32 °C
